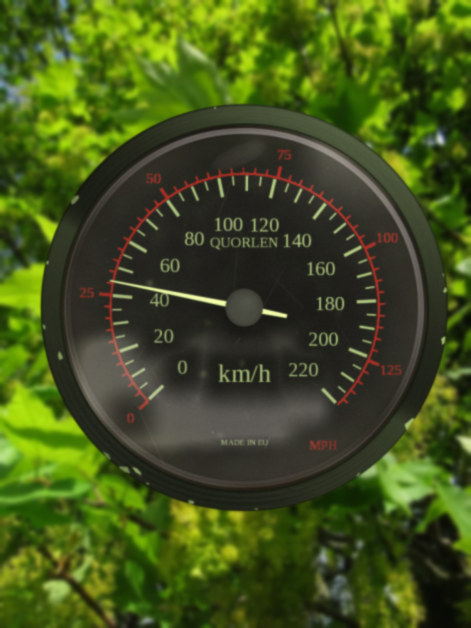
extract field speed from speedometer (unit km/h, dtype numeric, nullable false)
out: 45 km/h
